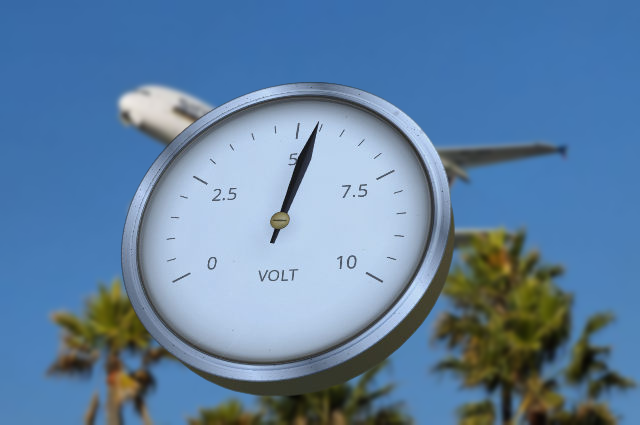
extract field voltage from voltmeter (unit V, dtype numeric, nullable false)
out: 5.5 V
